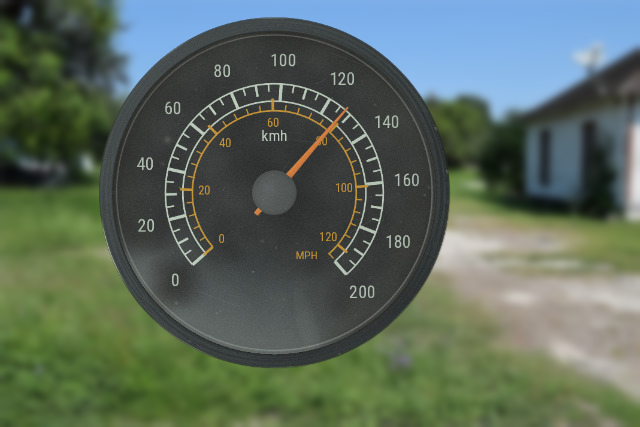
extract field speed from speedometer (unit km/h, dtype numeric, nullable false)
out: 127.5 km/h
